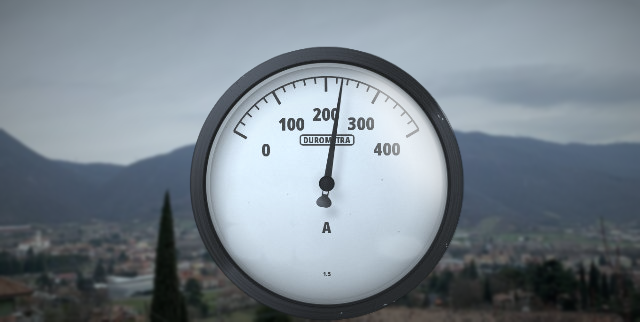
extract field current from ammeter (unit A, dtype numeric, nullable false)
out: 230 A
